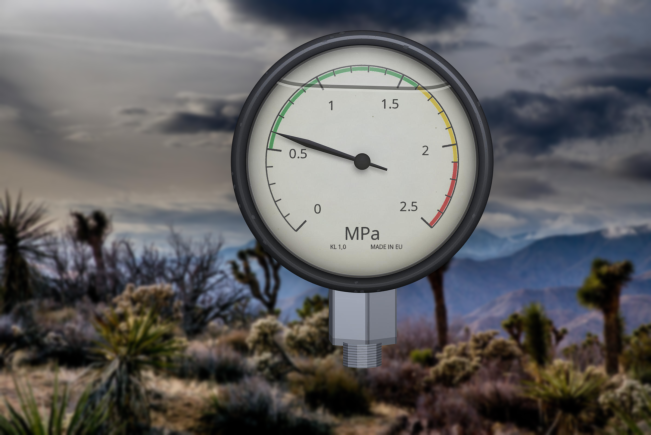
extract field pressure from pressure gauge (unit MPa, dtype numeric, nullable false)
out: 0.6 MPa
